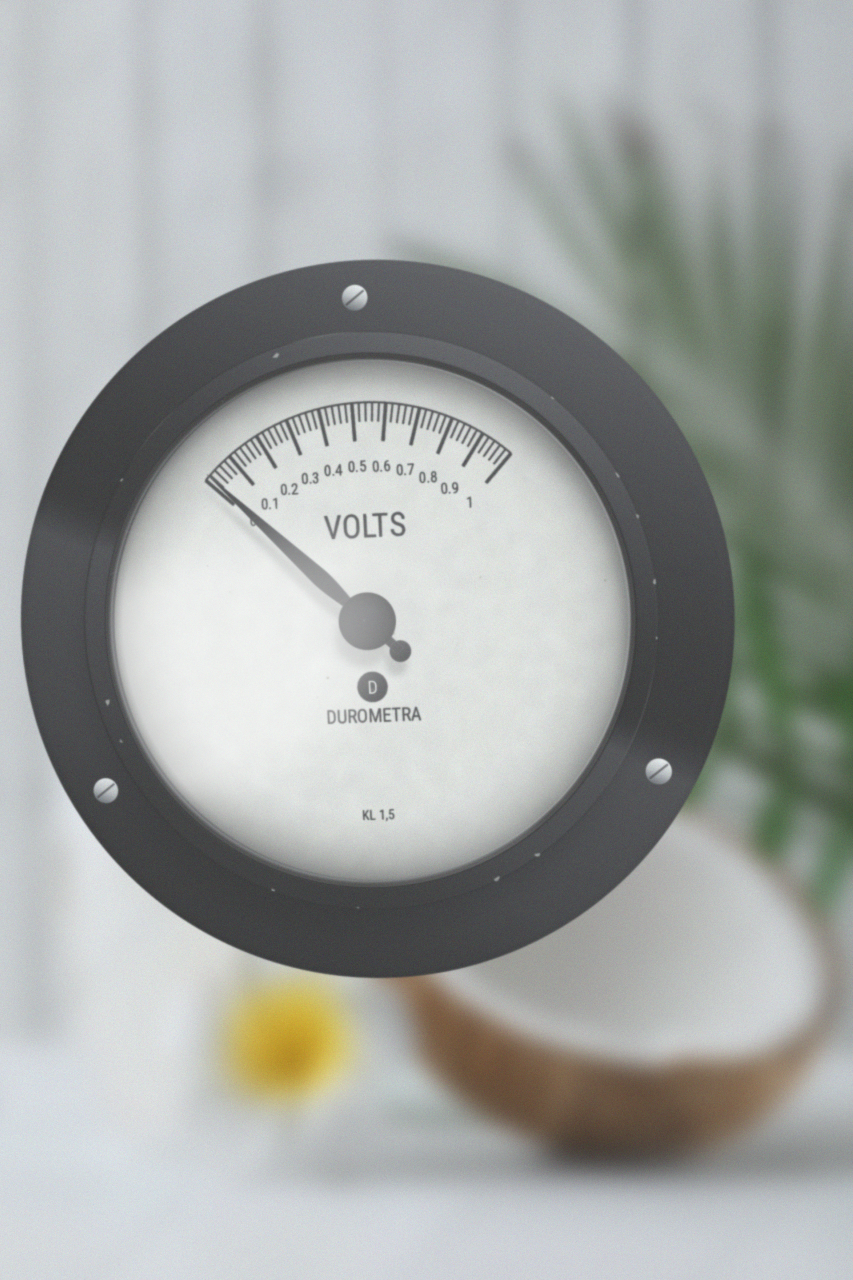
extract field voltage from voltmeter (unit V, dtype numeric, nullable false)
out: 0.02 V
